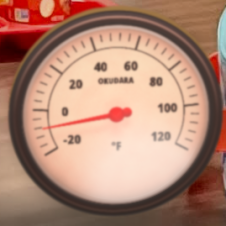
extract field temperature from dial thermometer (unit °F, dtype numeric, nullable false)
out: -8 °F
